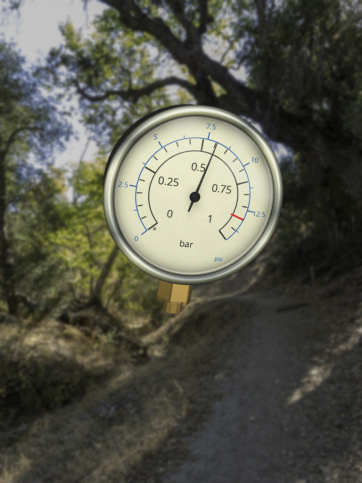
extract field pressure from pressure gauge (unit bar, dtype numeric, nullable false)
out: 0.55 bar
